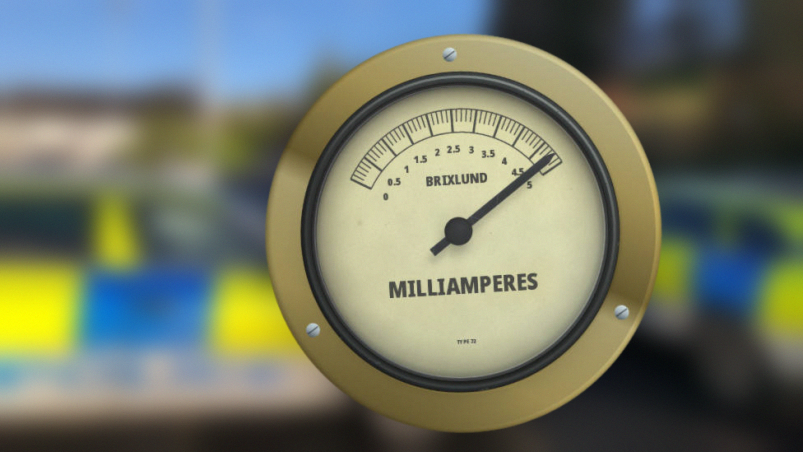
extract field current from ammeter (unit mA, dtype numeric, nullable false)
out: 4.8 mA
